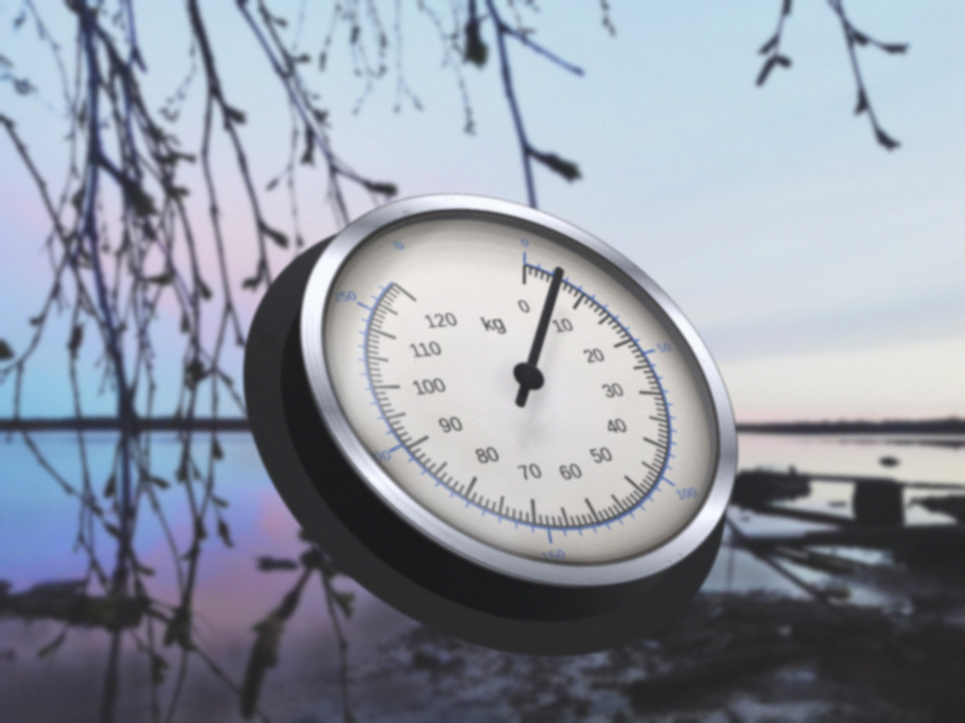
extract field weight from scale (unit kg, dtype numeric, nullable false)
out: 5 kg
